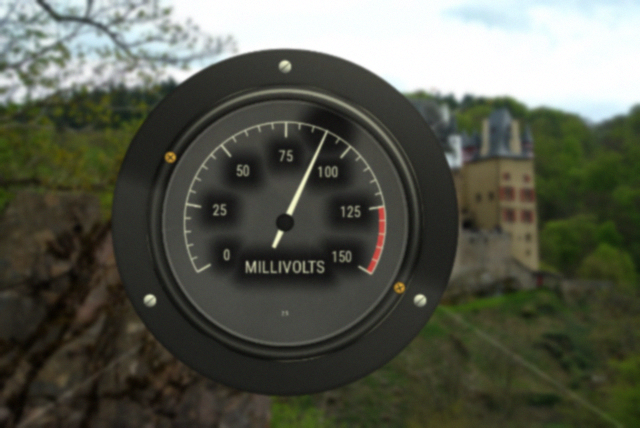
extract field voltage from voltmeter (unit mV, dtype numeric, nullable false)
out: 90 mV
